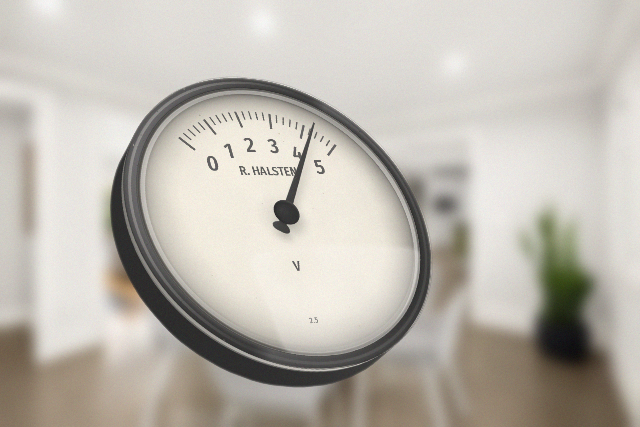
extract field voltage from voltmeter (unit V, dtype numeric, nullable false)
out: 4.2 V
